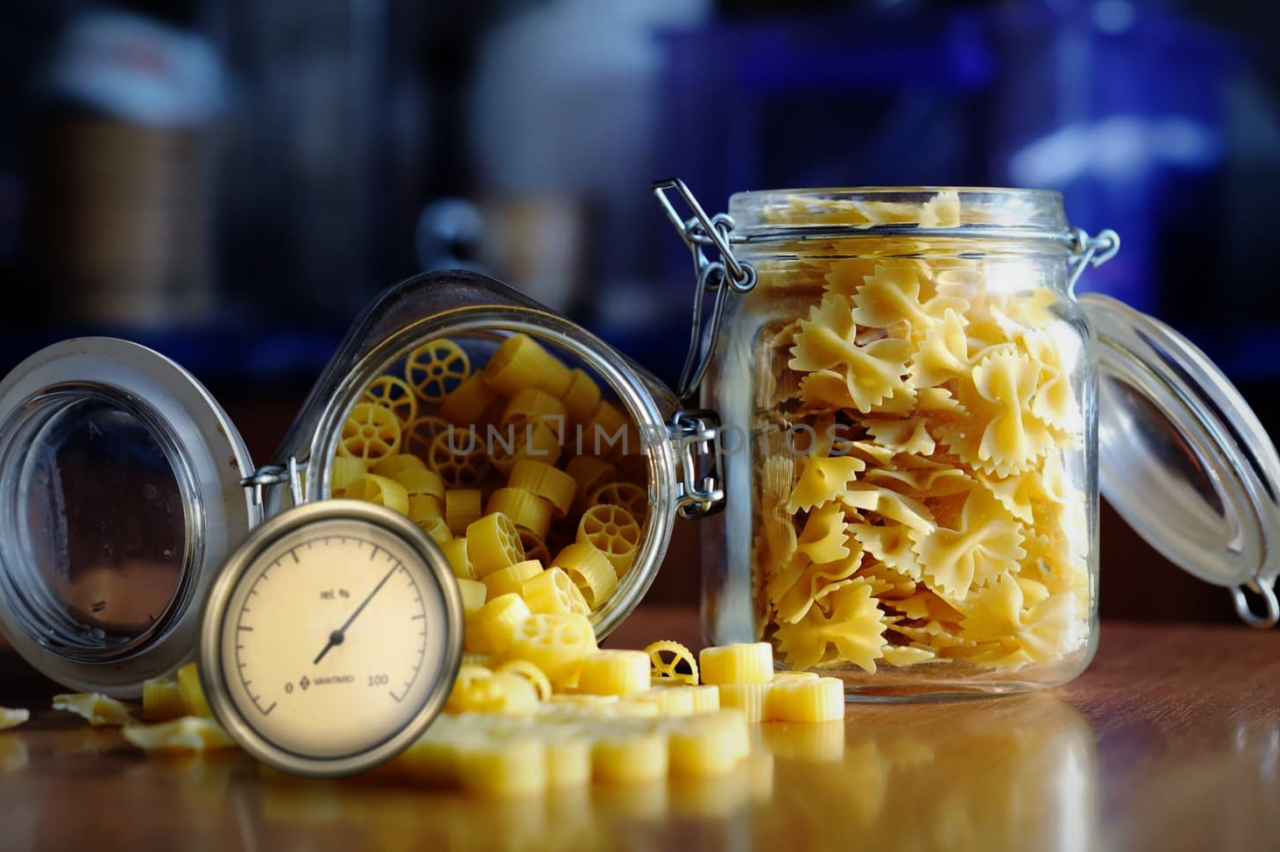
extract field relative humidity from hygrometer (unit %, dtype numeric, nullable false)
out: 66 %
